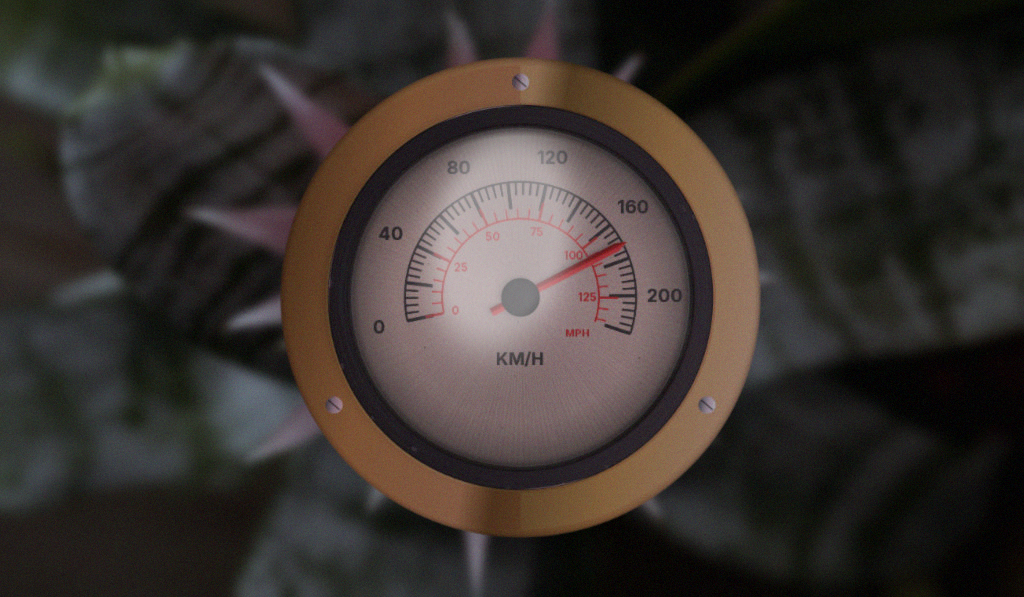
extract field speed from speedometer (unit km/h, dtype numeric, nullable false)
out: 172 km/h
